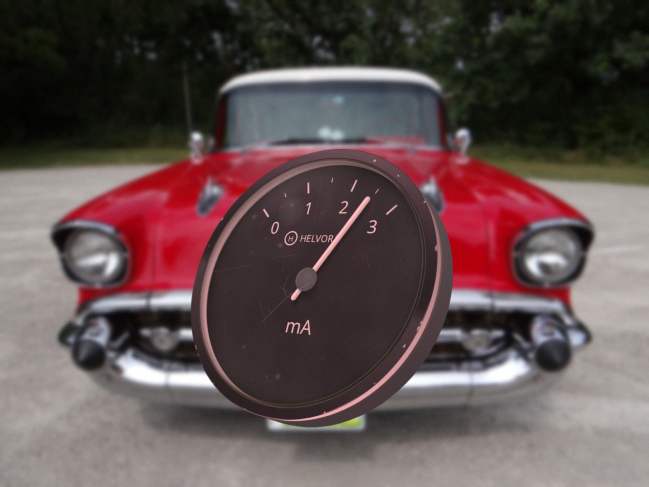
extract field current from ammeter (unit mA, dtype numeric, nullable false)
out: 2.5 mA
